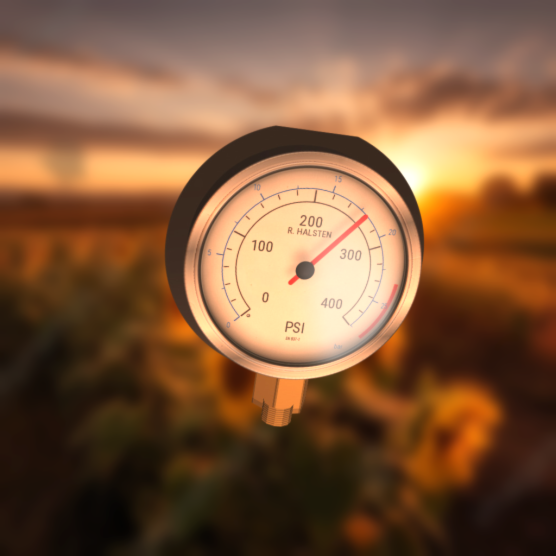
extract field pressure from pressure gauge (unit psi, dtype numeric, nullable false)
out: 260 psi
